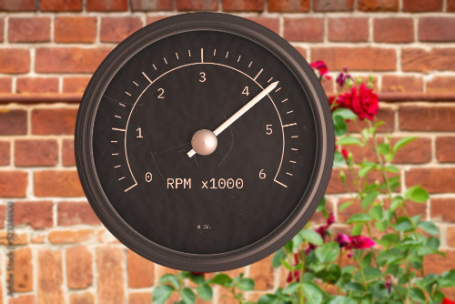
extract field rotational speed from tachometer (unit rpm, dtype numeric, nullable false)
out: 4300 rpm
